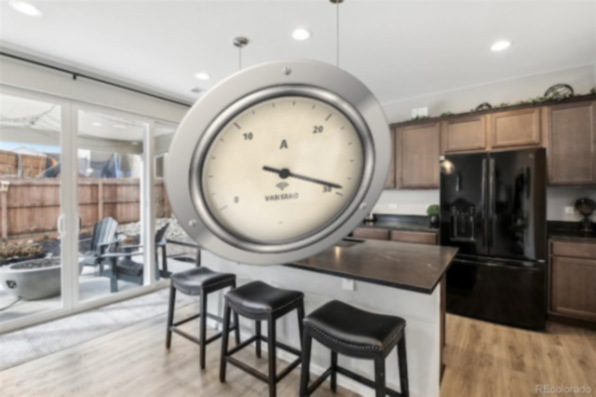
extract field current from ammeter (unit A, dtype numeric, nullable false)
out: 29 A
